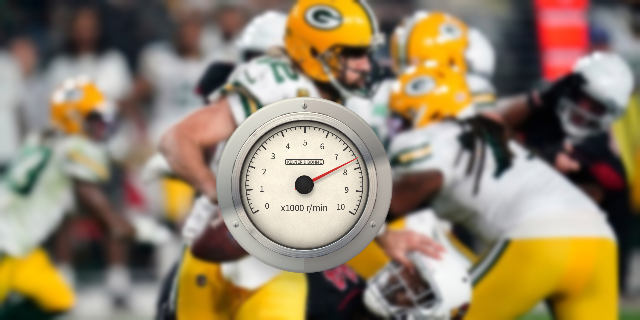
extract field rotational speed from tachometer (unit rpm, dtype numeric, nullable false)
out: 7600 rpm
